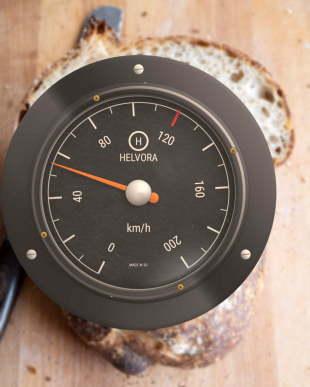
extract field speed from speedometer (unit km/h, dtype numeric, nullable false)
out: 55 km/h
